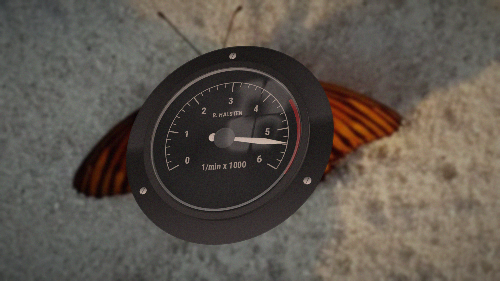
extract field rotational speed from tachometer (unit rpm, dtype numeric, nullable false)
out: 5400 rpm
